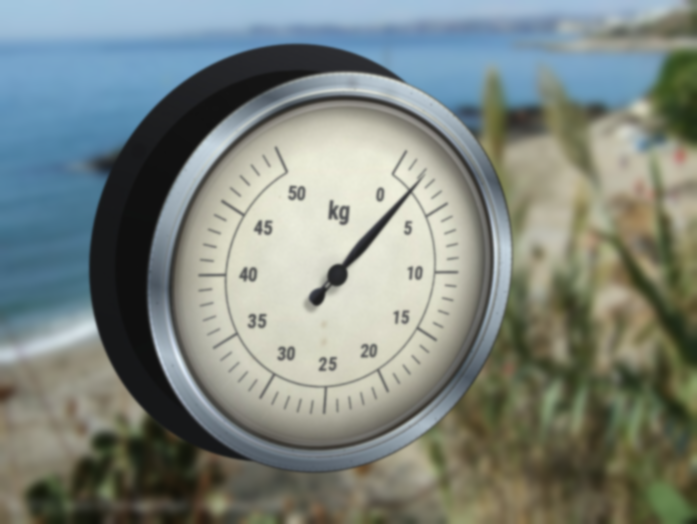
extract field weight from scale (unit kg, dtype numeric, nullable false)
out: 2 kg
